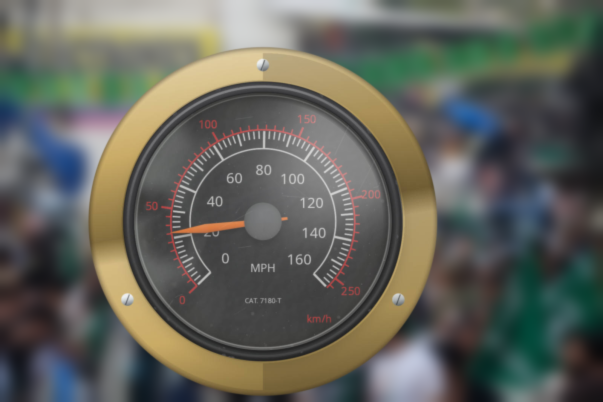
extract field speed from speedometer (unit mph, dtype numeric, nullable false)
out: 22 mph
